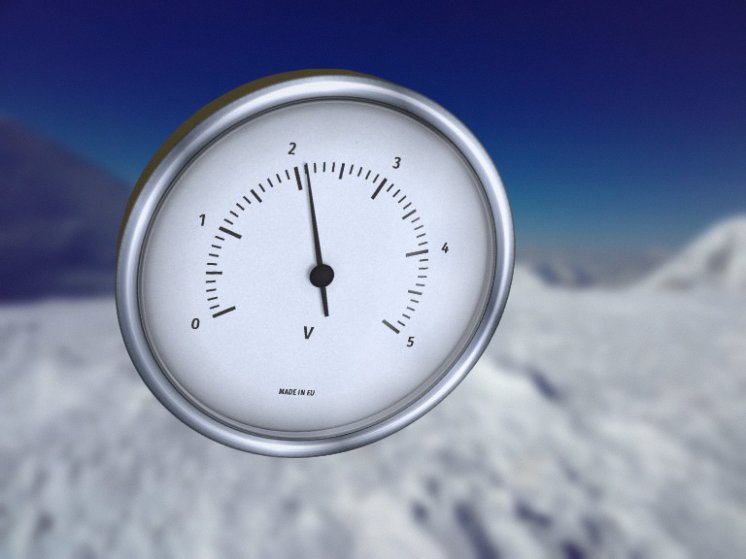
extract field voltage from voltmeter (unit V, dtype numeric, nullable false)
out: 2.1 V
